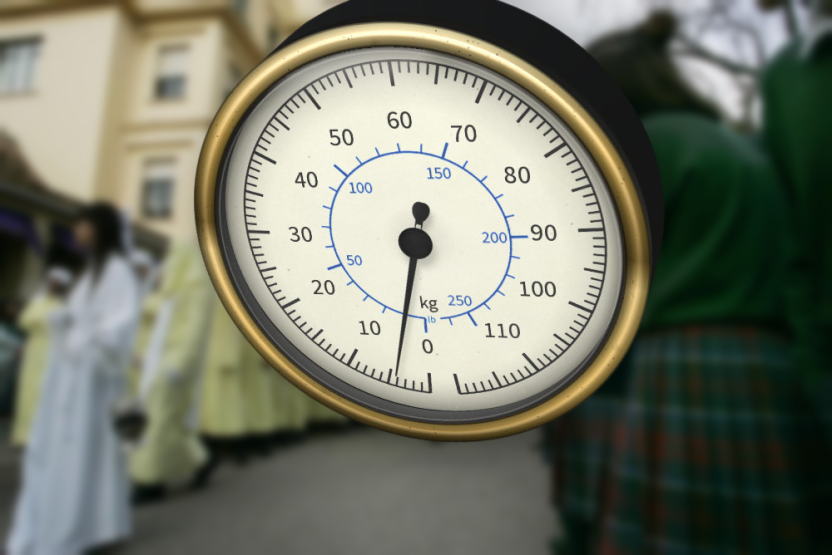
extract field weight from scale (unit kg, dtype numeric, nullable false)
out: 4 kg
